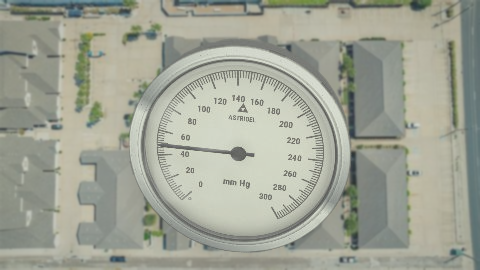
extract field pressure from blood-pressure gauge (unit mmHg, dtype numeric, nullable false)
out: 50 mmHg
